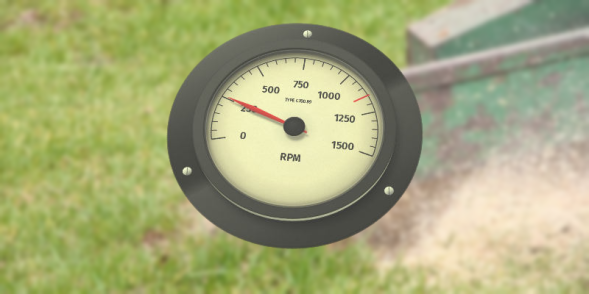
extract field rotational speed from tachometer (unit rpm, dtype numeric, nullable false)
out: 250 rpm
